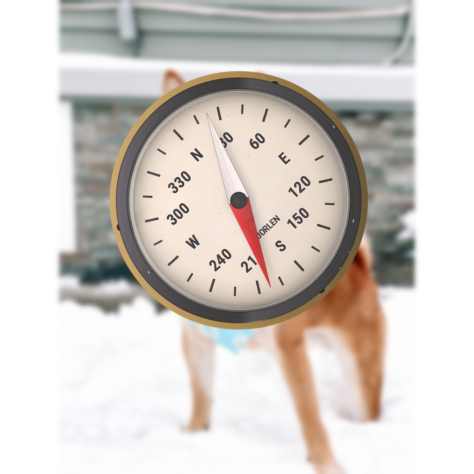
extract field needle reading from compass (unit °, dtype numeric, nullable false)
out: 202.5 °
